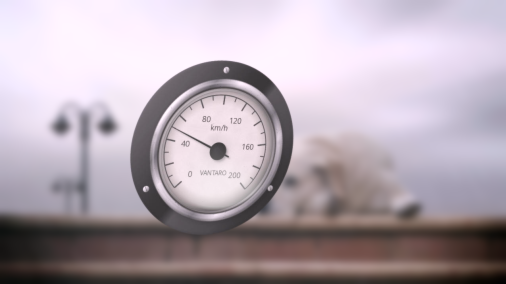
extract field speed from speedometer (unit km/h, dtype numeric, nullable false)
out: 50 km/h
